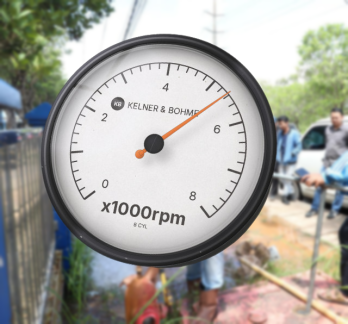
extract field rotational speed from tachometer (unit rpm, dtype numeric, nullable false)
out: 5400 rpm
